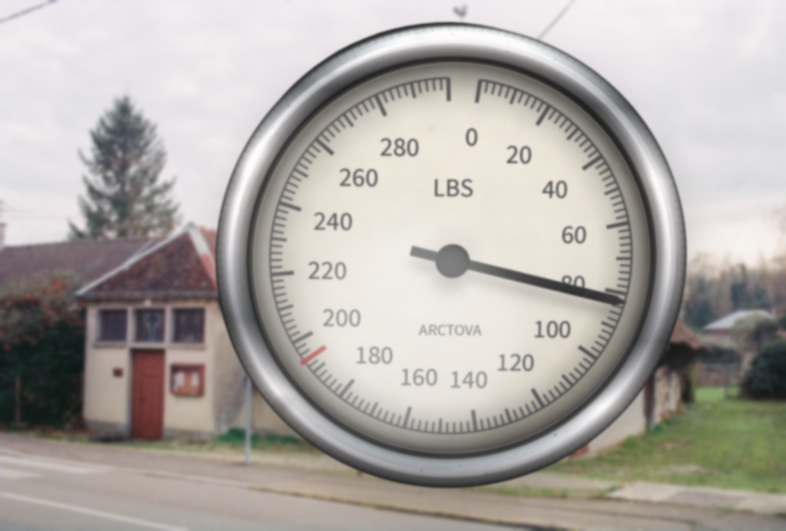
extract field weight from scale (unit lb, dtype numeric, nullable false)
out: 82 lb
